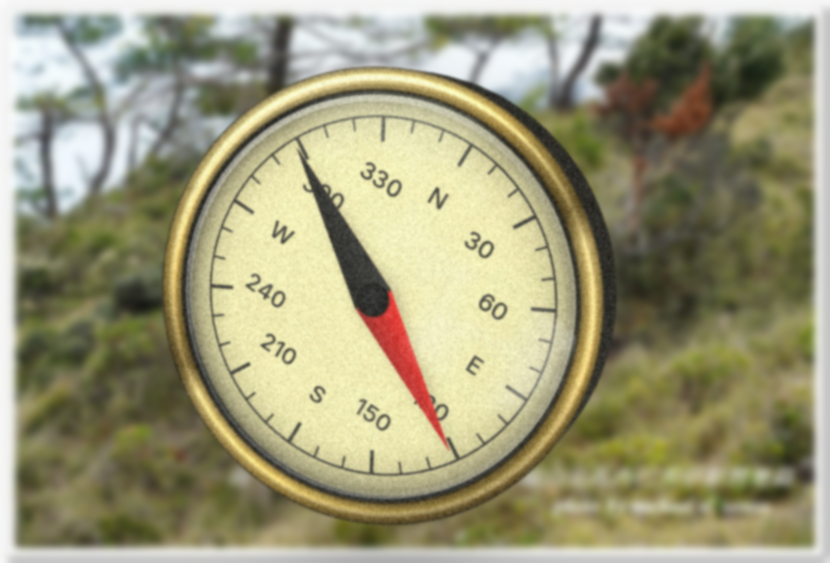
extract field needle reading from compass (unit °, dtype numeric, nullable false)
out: 120 °
